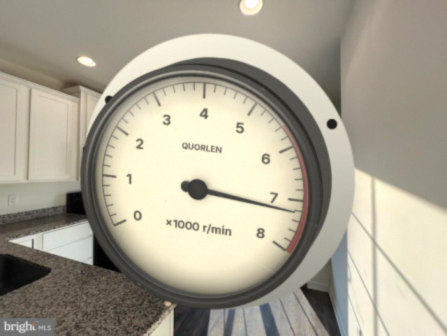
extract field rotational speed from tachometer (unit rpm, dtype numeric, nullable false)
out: 7200 rpm
